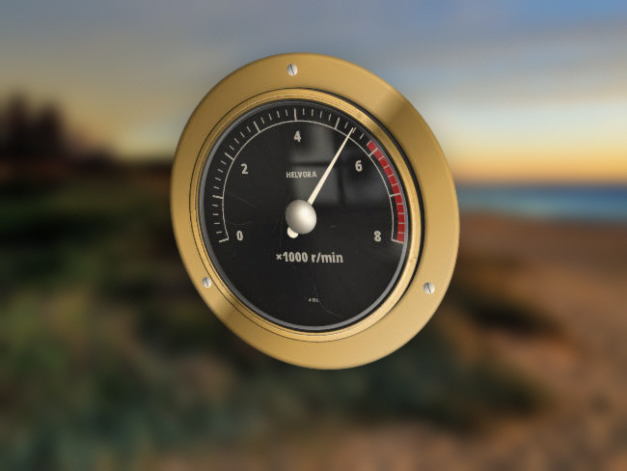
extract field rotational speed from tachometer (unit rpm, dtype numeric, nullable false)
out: 5400 rpm
